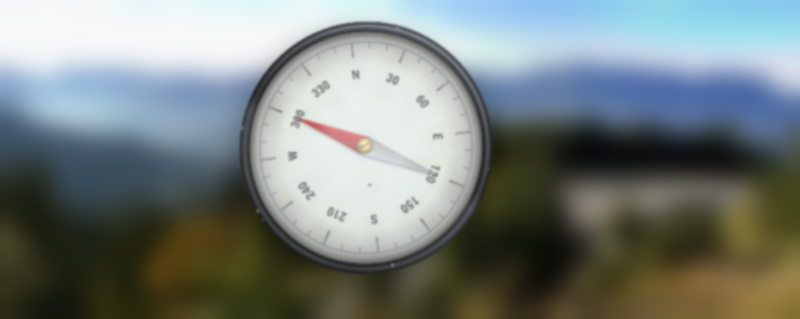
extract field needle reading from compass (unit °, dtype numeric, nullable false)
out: 300 °
